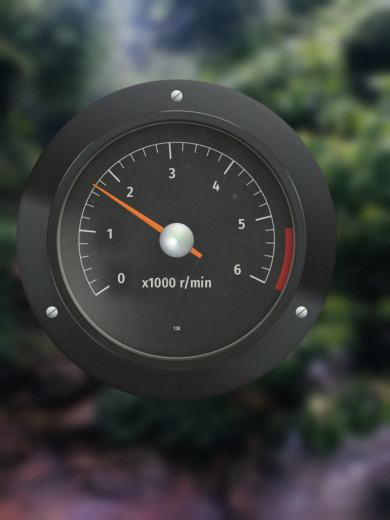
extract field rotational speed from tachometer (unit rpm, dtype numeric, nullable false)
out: 1700 rpm
